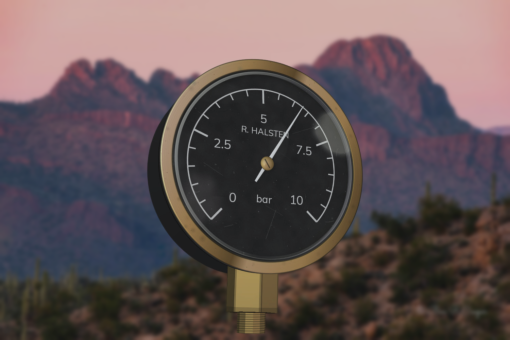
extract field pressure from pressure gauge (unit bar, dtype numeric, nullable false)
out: 6.25 bar
